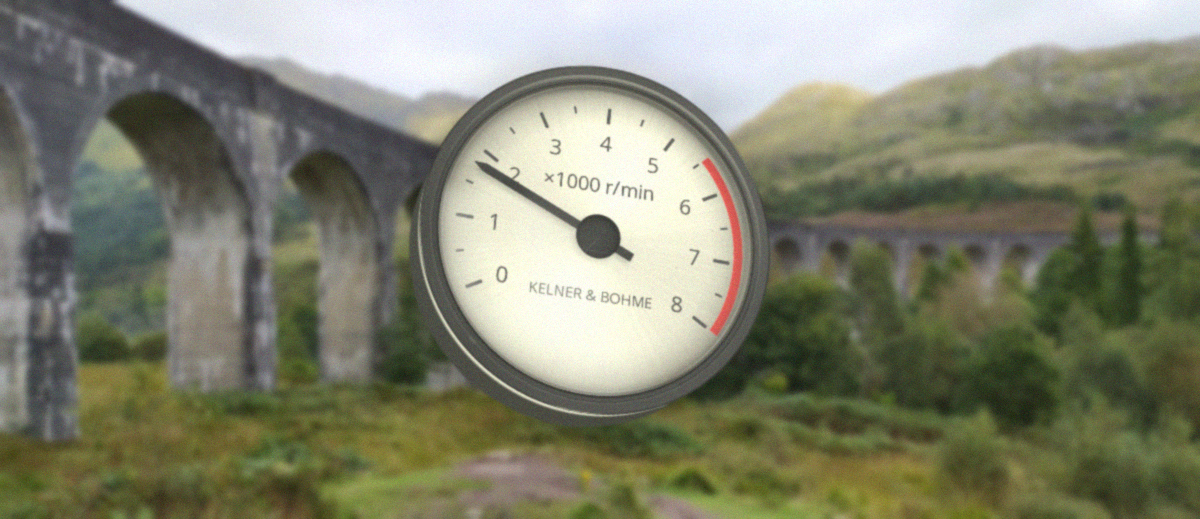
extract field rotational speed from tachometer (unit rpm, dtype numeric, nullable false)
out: 1750 rpm
